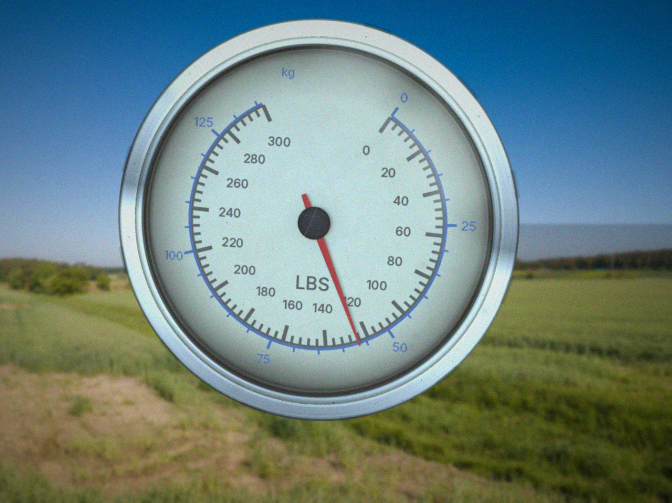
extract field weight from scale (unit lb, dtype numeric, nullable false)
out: 124 lb
